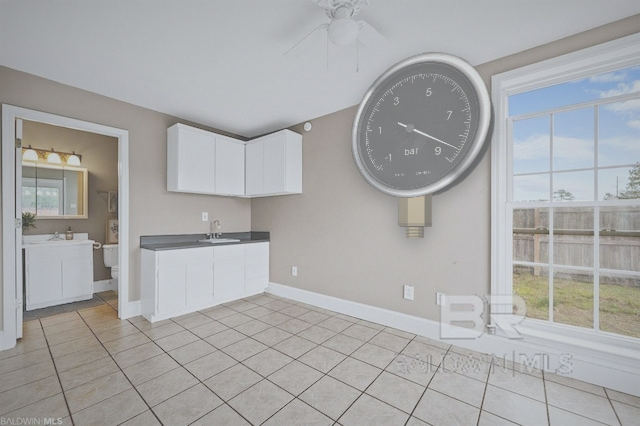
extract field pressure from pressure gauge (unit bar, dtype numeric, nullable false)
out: 8.5 bar
